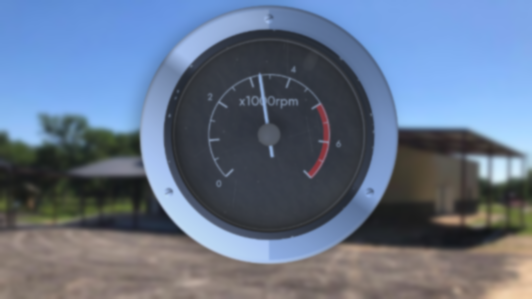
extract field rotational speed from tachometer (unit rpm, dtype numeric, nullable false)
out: 3250 rpm
